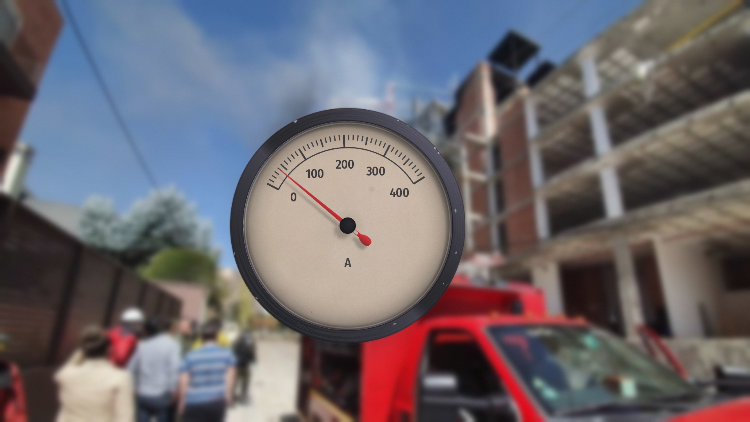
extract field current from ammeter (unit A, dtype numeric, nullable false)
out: 40 A
